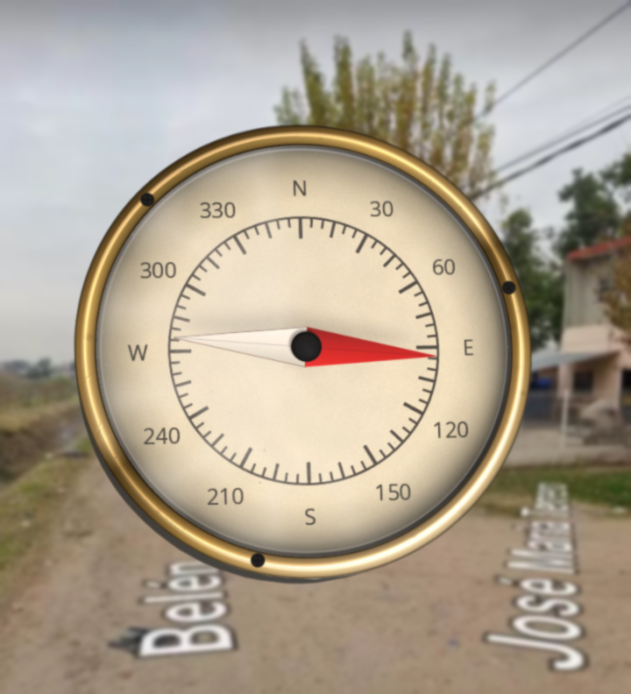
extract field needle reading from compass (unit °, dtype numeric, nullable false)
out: 95 °
